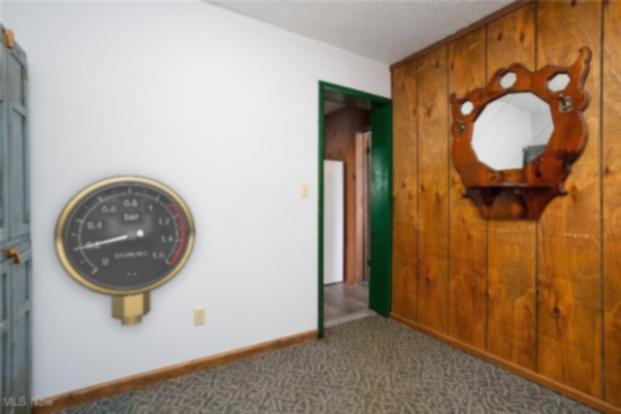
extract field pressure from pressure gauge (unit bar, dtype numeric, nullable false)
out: 0.2 bar
